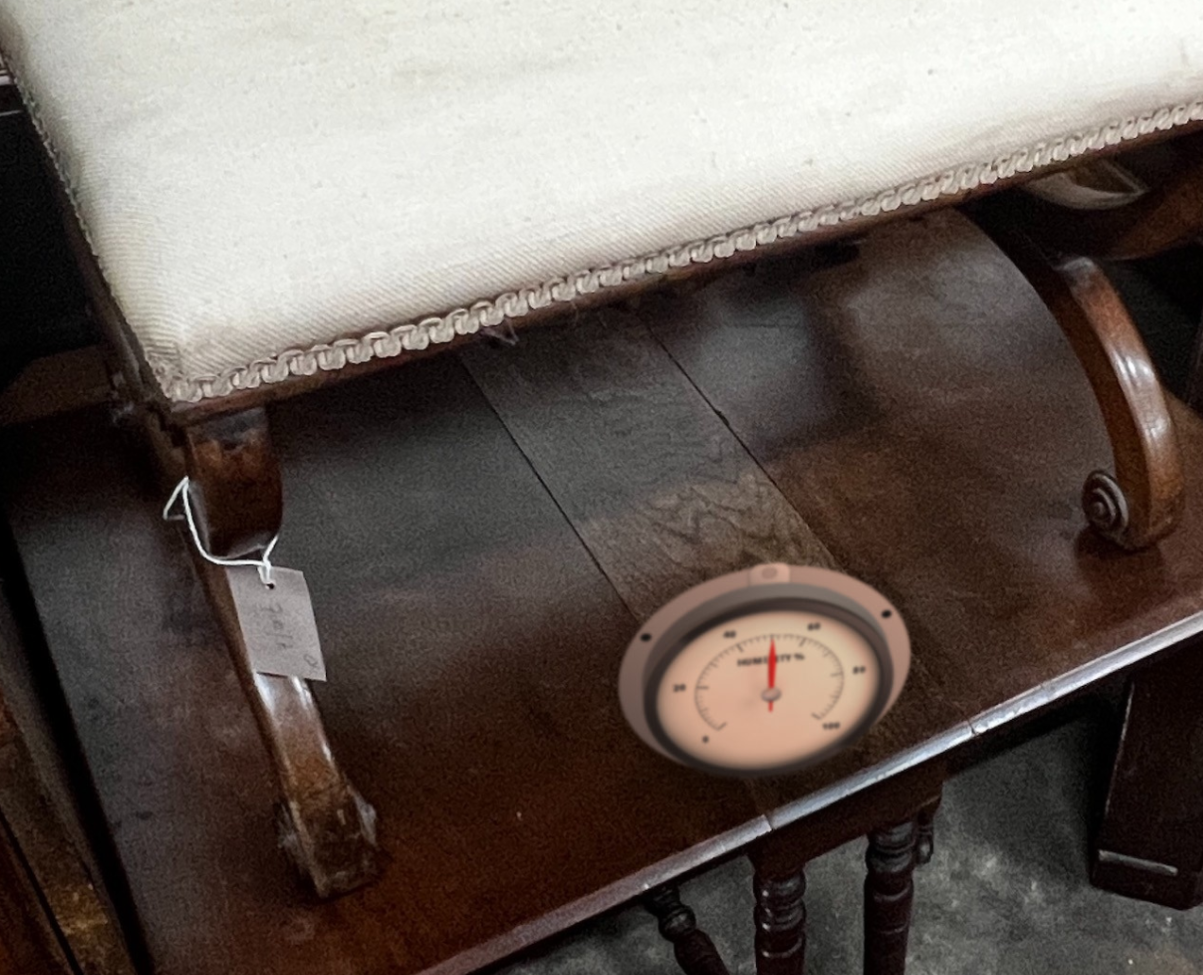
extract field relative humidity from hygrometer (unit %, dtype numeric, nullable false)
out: 50 %
